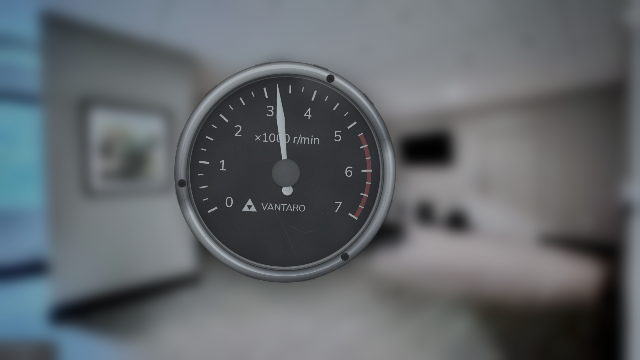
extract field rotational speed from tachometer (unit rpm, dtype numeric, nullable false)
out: 3250 rpm
